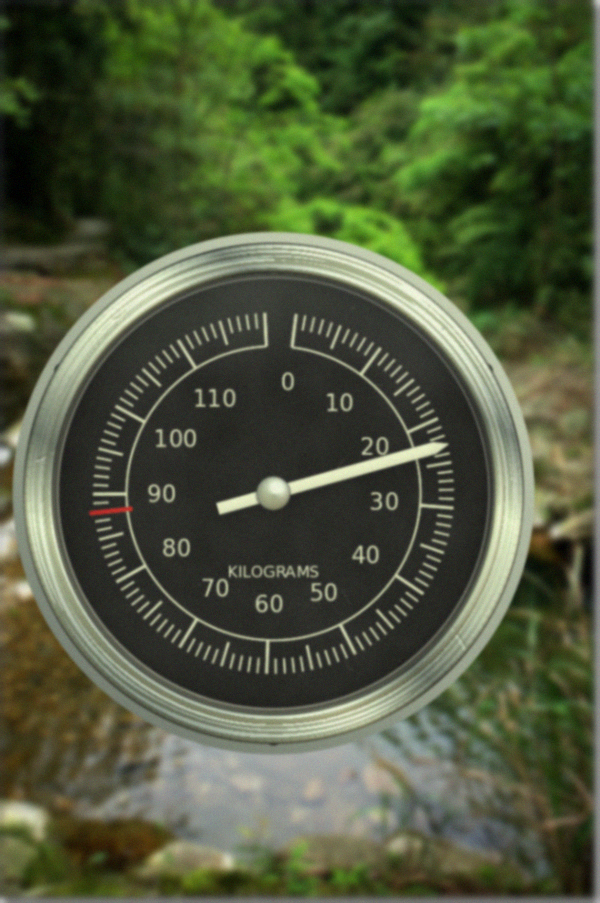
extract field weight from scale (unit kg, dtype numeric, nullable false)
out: 23 kg
